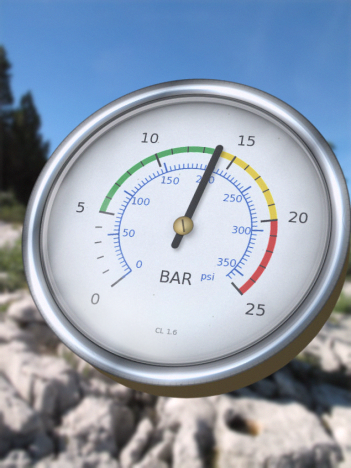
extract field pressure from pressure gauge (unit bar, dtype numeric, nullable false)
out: 14 bar
